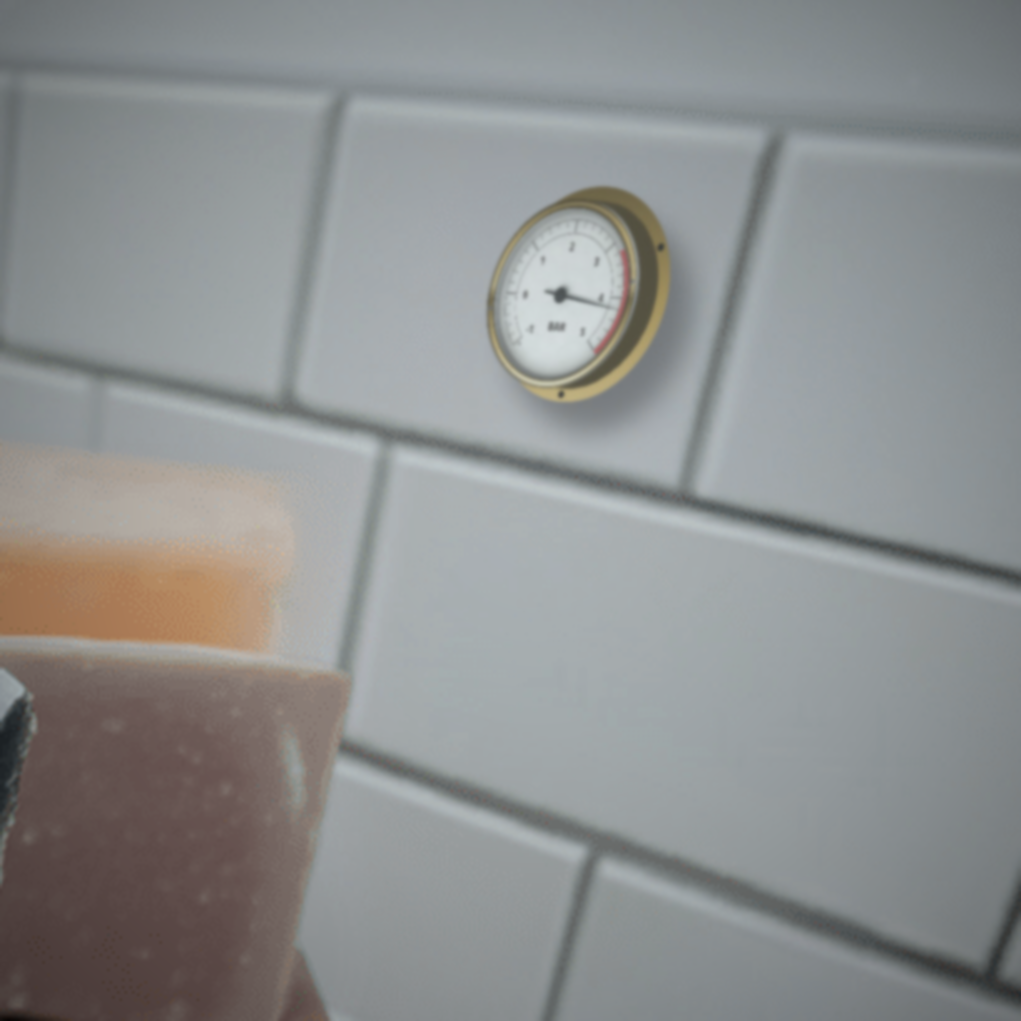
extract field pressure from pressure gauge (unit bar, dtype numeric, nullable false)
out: 4.2 bar
